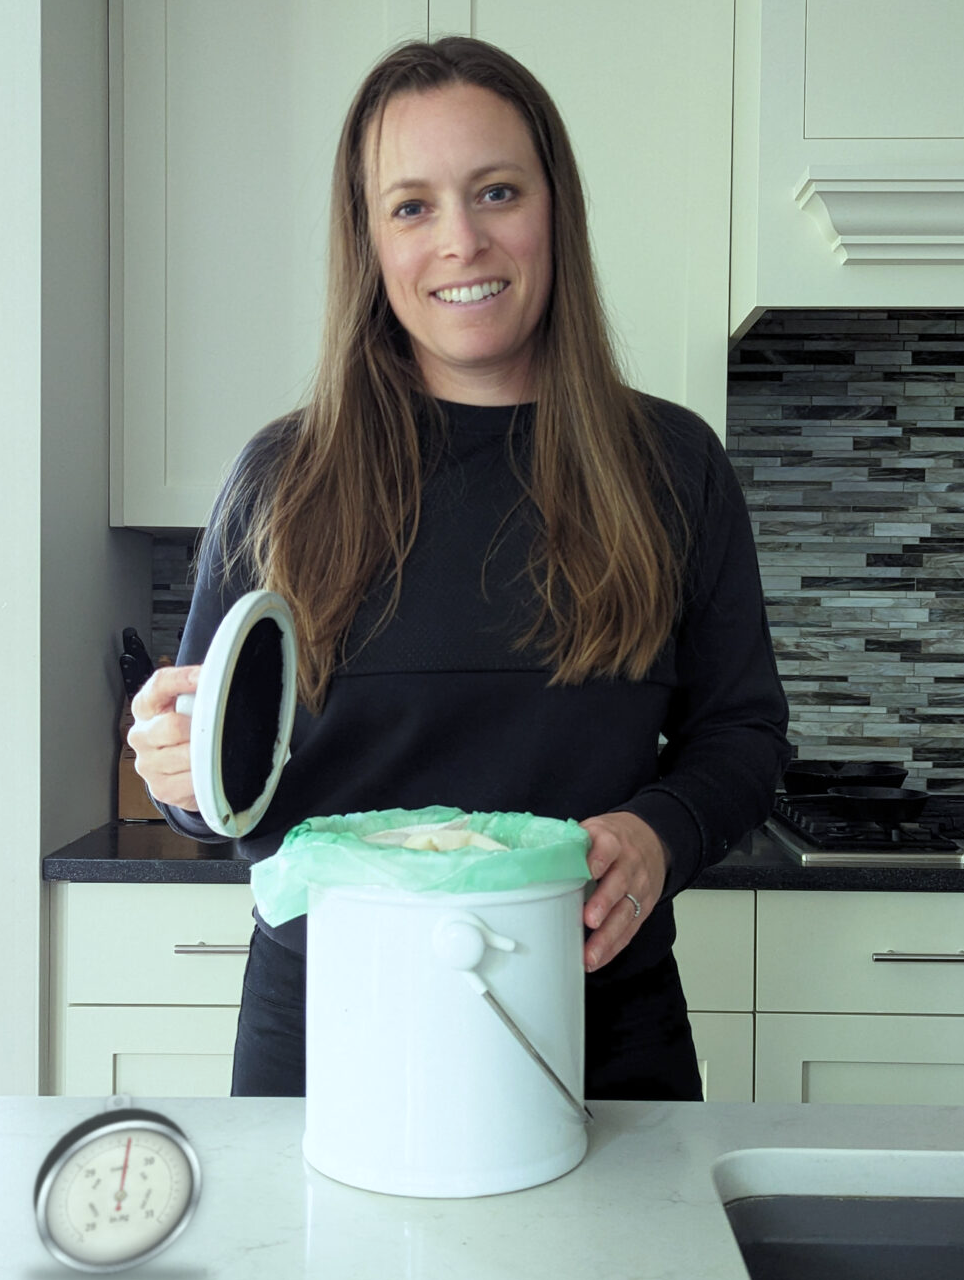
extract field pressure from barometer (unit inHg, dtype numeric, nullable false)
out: 29.6 inHg
